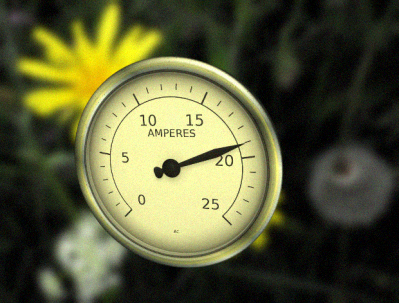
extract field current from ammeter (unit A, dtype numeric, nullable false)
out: 19 A
